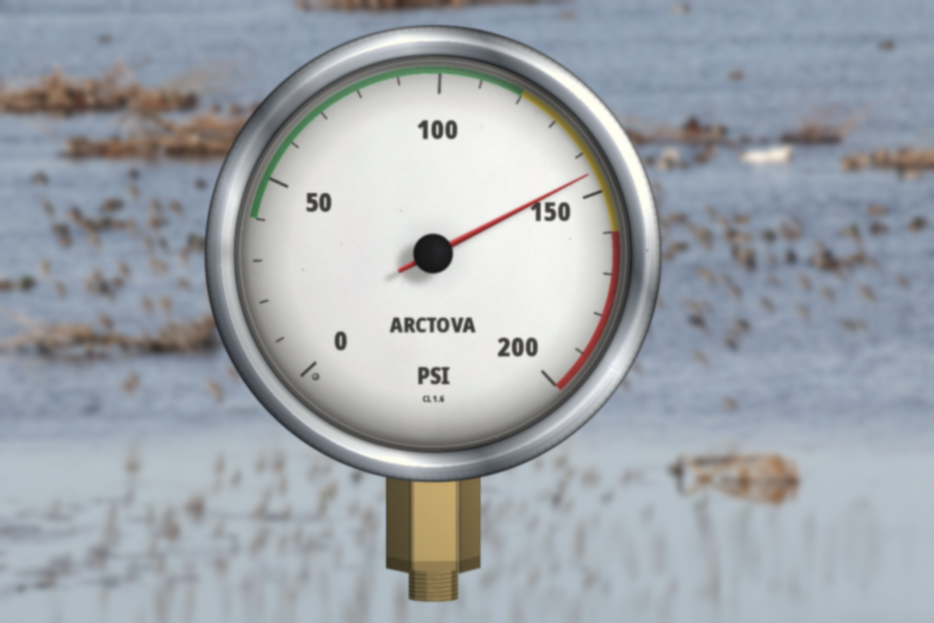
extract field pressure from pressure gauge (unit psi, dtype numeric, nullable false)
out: 145 psi
